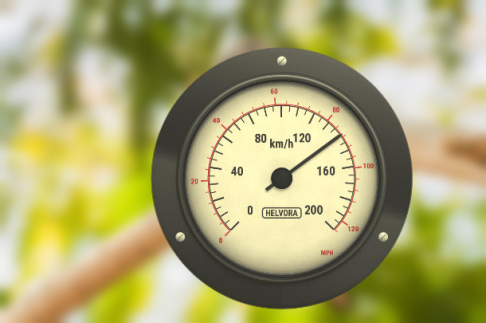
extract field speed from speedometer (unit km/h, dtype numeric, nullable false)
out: 140 km/h
